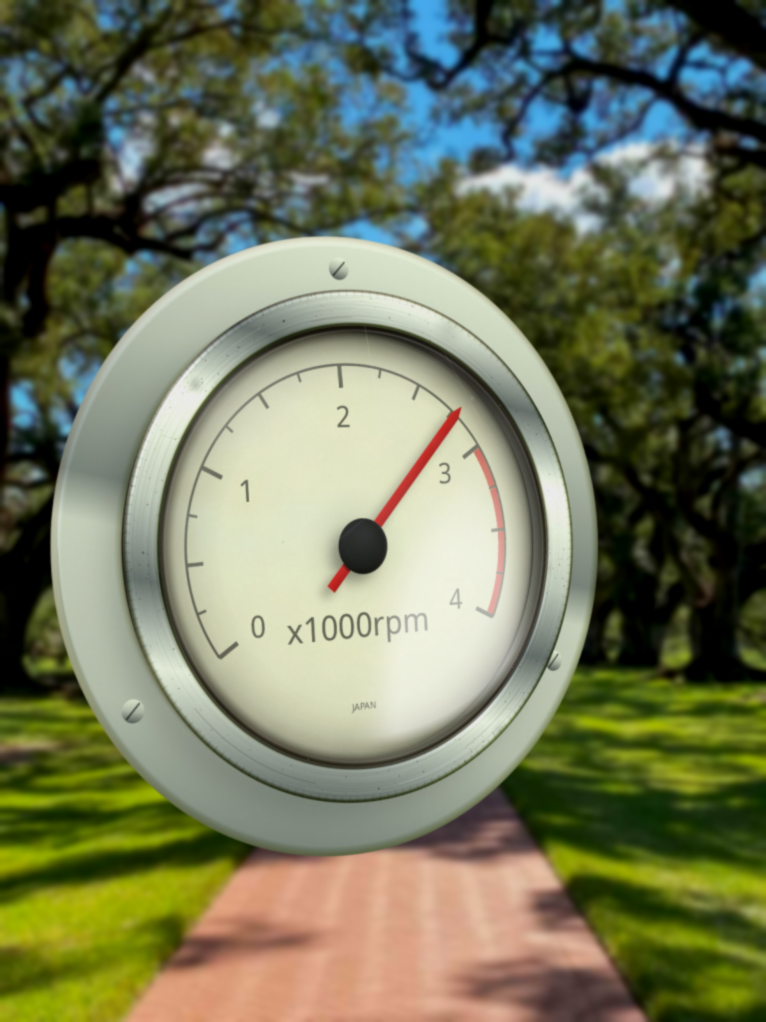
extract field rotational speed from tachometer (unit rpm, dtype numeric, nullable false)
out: 2750 rpm
